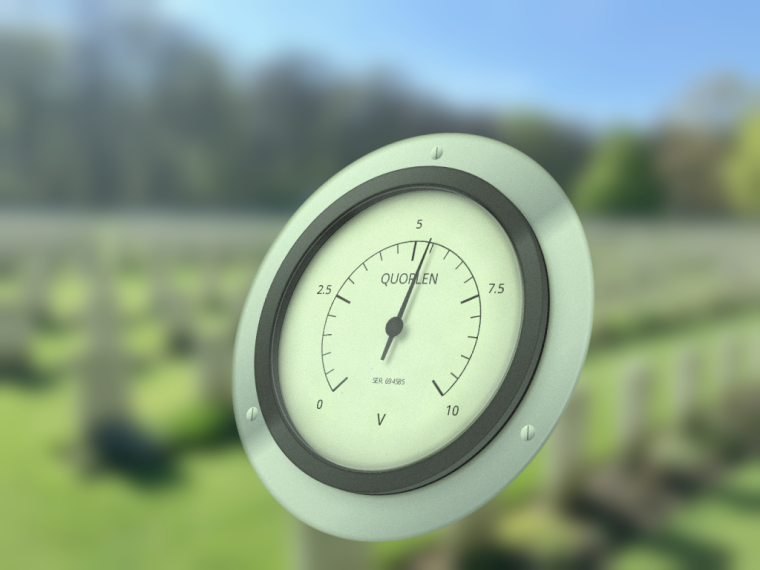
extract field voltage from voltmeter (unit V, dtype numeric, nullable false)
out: 5.5 V
